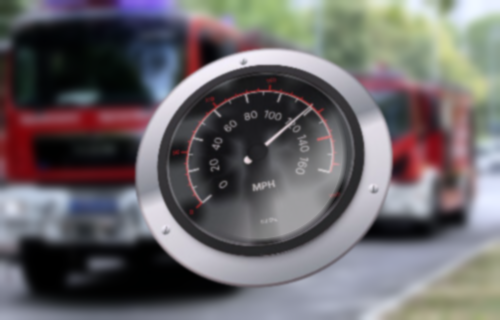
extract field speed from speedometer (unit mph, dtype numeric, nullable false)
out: 120 mph
